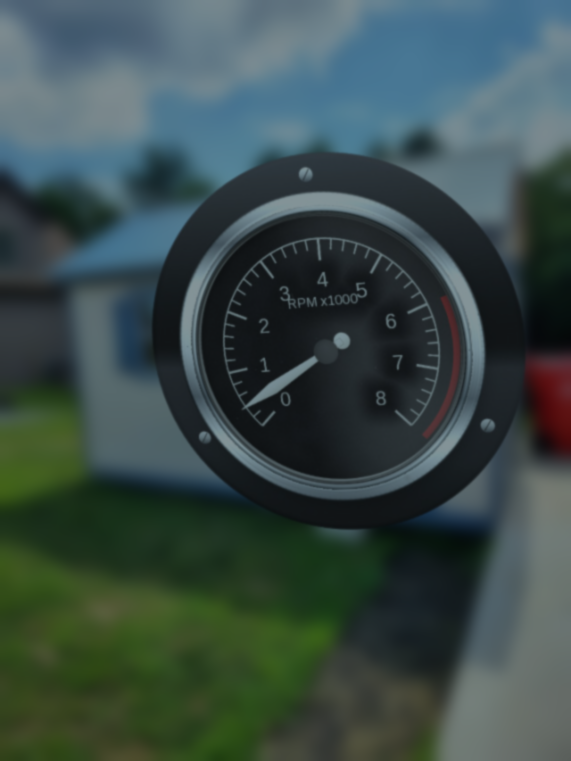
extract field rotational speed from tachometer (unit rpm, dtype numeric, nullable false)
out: 400 rpm
